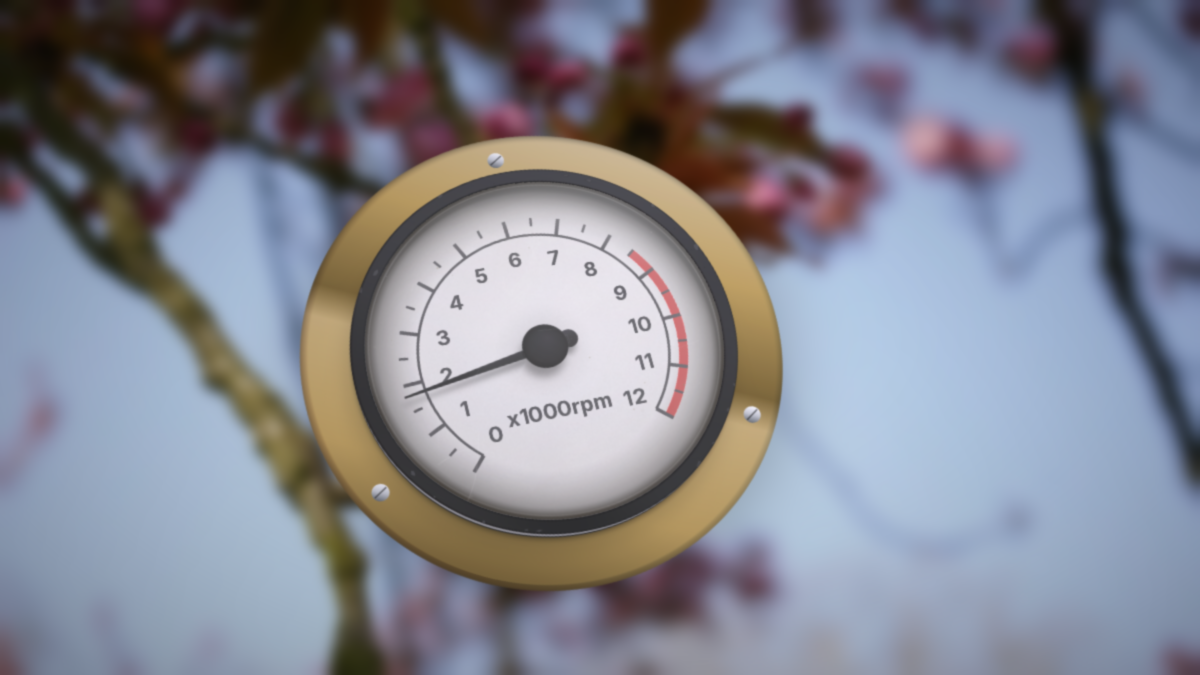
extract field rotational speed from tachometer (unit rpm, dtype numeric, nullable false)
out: 1750 rpm
